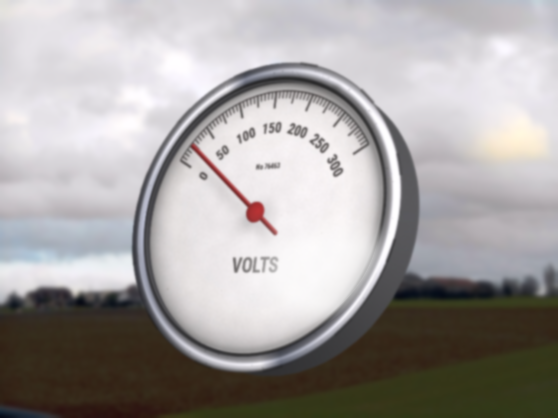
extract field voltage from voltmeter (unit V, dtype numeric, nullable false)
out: 25 V
